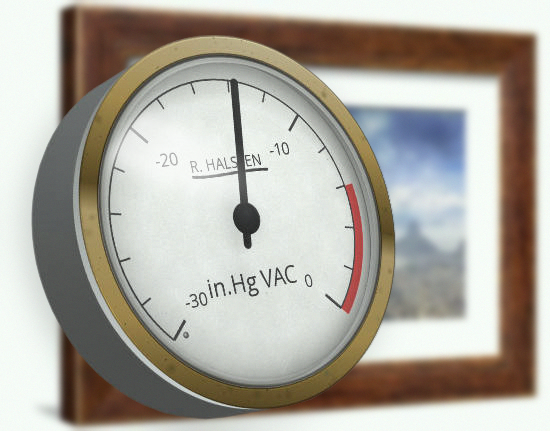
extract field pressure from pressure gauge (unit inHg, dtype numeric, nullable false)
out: -14 inHg
